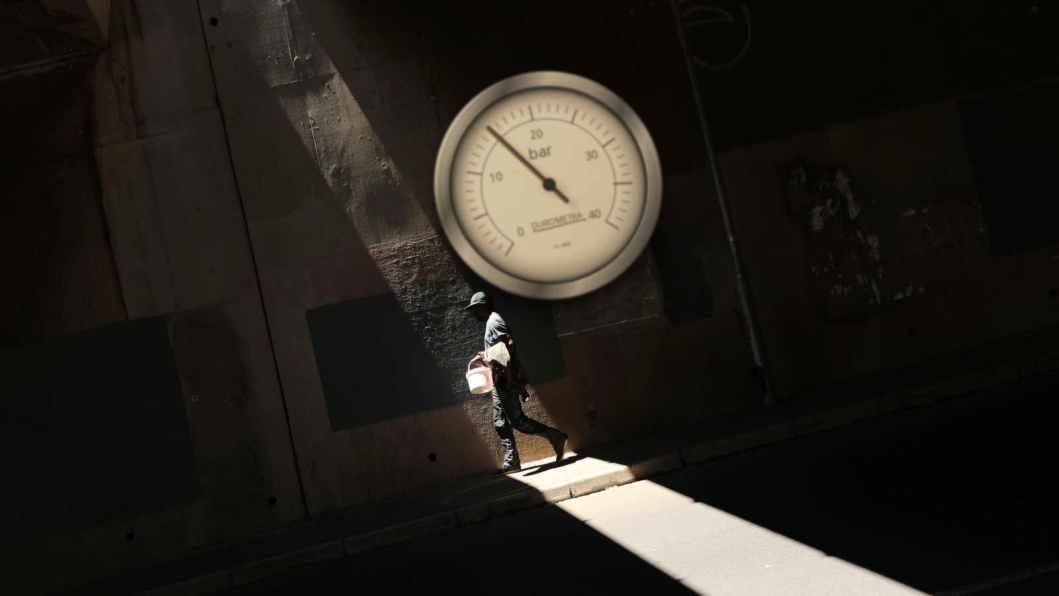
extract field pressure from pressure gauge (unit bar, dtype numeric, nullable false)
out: 15 bar
